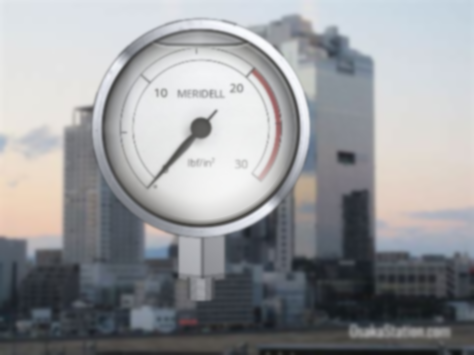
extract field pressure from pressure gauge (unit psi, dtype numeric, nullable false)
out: 0 psi
